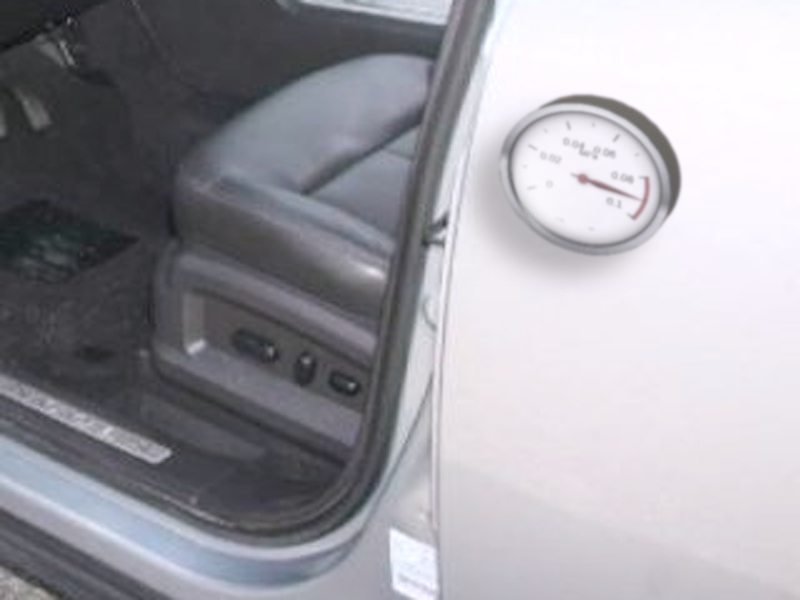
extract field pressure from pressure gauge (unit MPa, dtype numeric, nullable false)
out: 0.09 MPa
